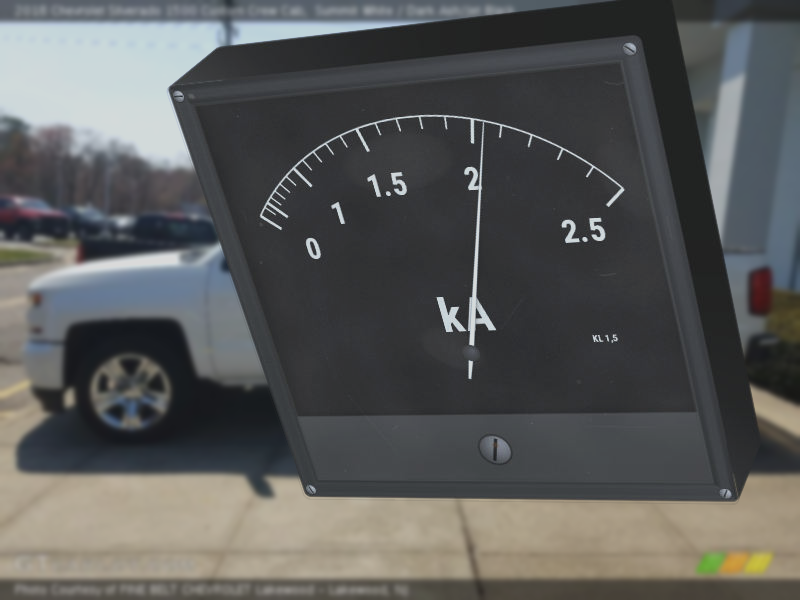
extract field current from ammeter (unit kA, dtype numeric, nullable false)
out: 2.05 kA
